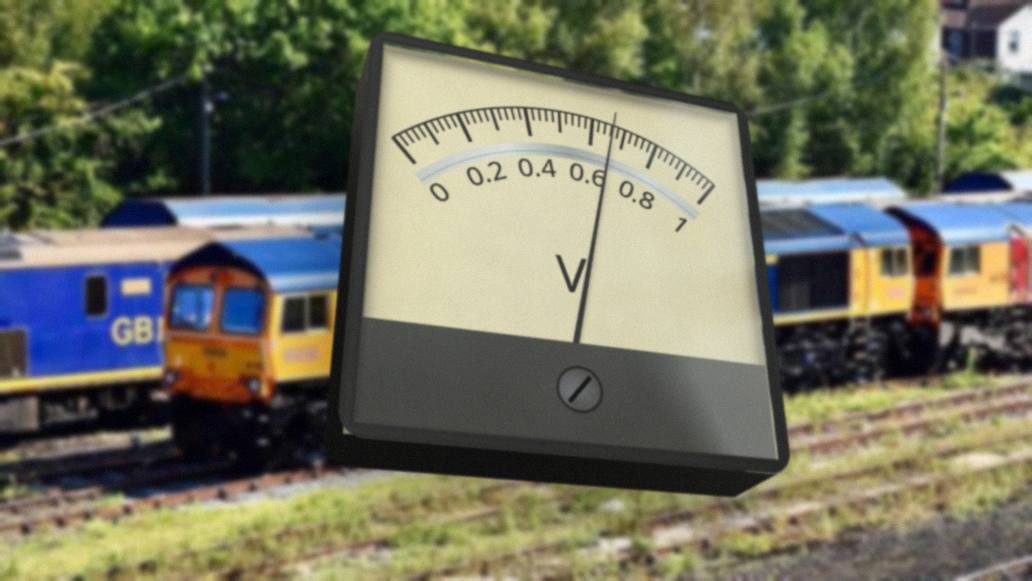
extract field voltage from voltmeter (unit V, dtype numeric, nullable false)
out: 0.66 V
